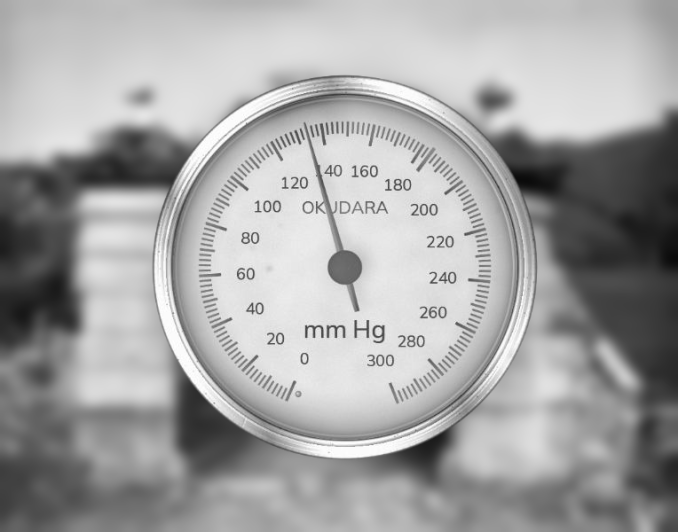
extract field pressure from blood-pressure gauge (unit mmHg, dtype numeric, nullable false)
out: 134 mmHg
